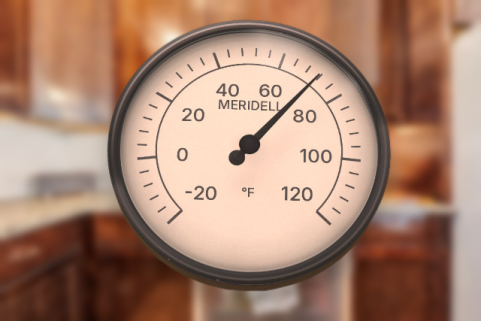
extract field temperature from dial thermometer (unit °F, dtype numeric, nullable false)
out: 72 °F
